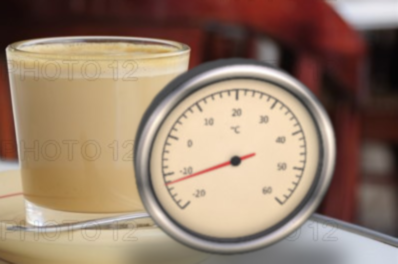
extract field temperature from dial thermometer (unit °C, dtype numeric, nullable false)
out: -12 °C
